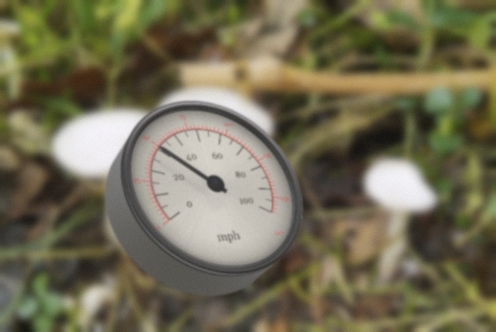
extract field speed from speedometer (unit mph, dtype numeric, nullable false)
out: 30 mph
